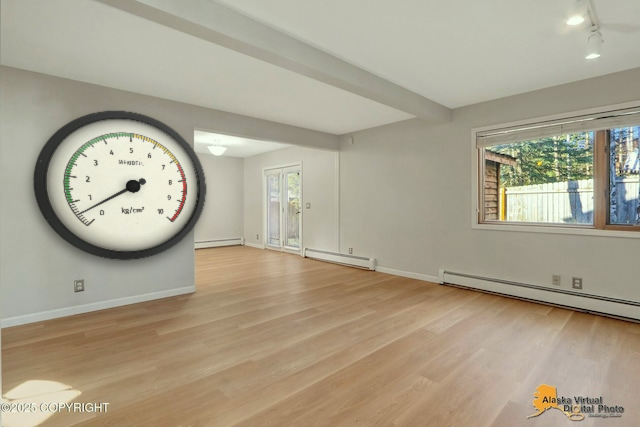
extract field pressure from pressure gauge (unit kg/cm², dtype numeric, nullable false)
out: 0.5 kg/cm²
